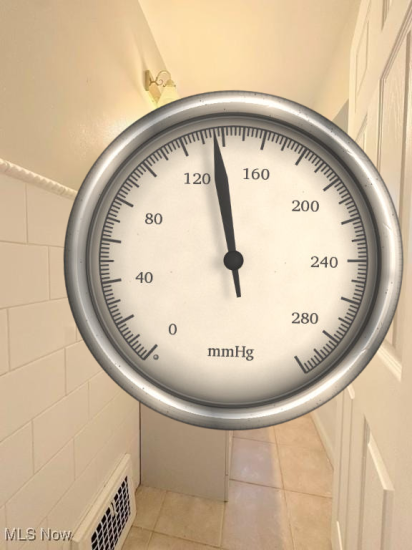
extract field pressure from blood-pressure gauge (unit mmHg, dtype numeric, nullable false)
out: 136 mmHg
